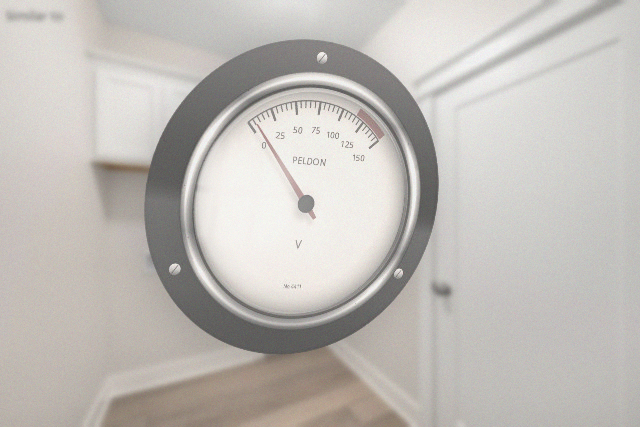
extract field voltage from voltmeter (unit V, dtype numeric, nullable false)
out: 5 V
